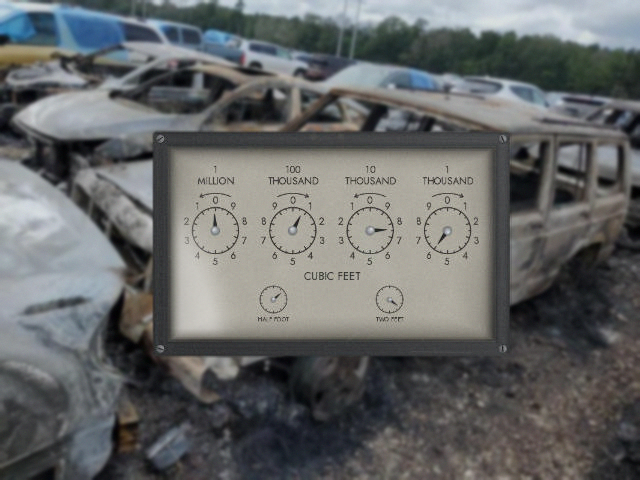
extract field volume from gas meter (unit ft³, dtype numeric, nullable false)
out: 7600 ft³
